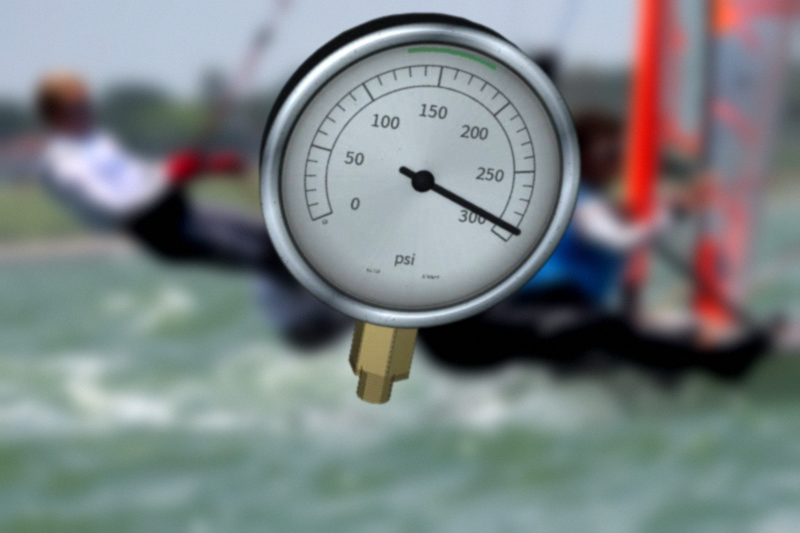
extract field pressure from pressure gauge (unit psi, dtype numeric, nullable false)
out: 290 psi
